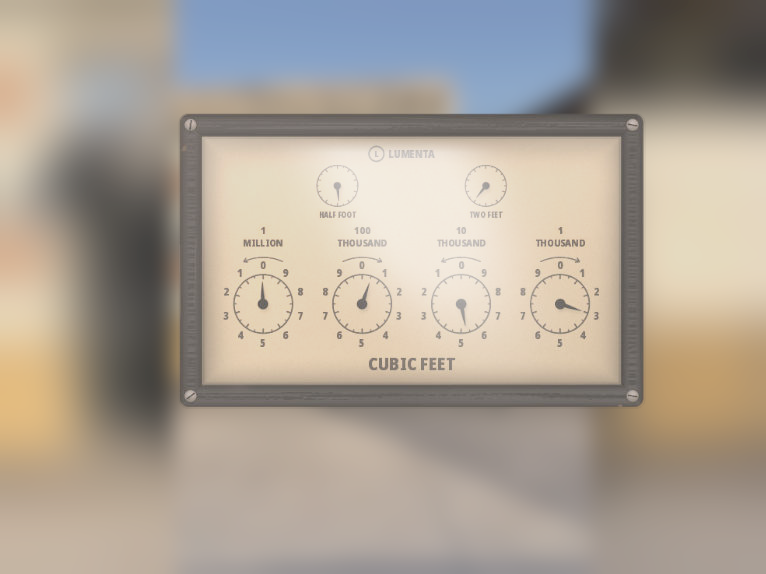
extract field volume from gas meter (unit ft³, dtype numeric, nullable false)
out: 5300 ft³
